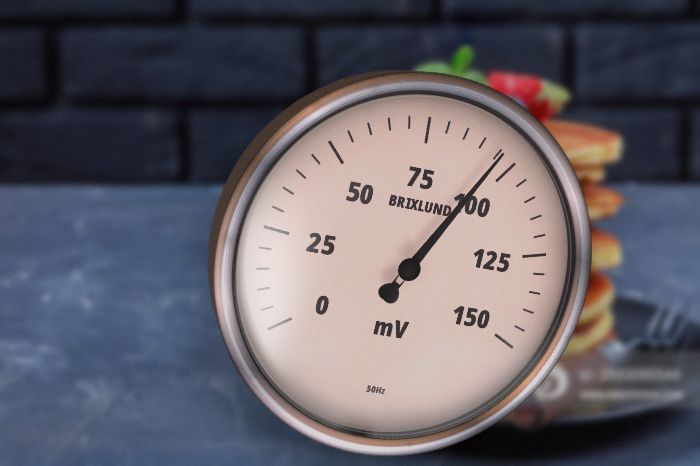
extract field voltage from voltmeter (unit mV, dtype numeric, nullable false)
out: 95 mV
